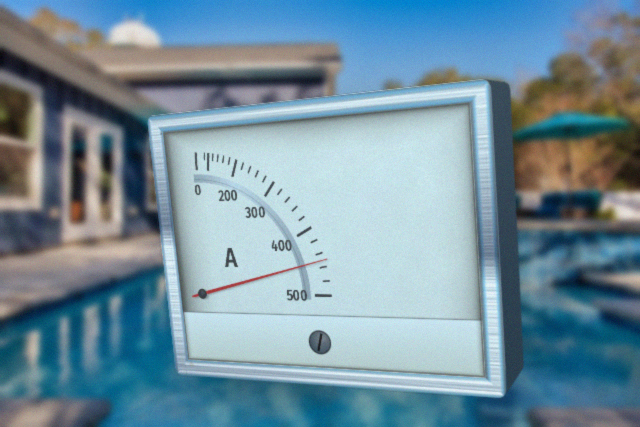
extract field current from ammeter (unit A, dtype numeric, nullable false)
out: 450 A
